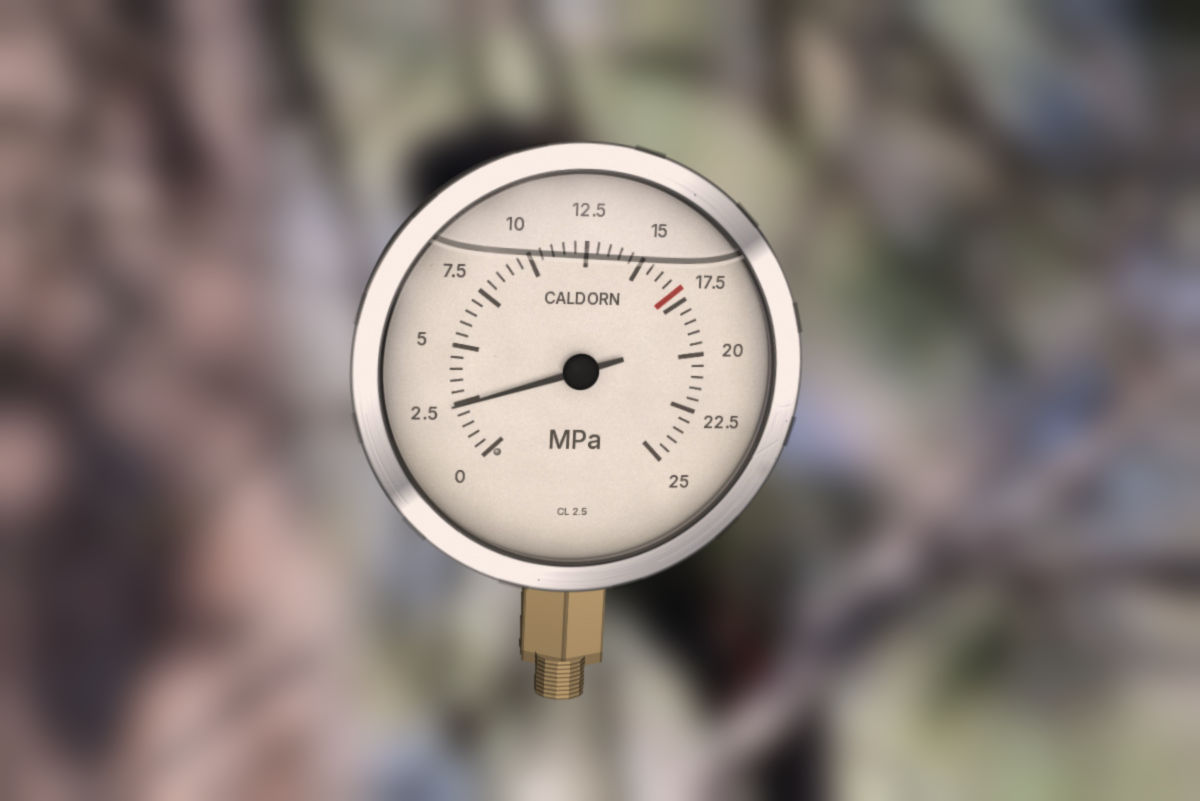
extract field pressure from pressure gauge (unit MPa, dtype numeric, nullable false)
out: 2.5 MPa
